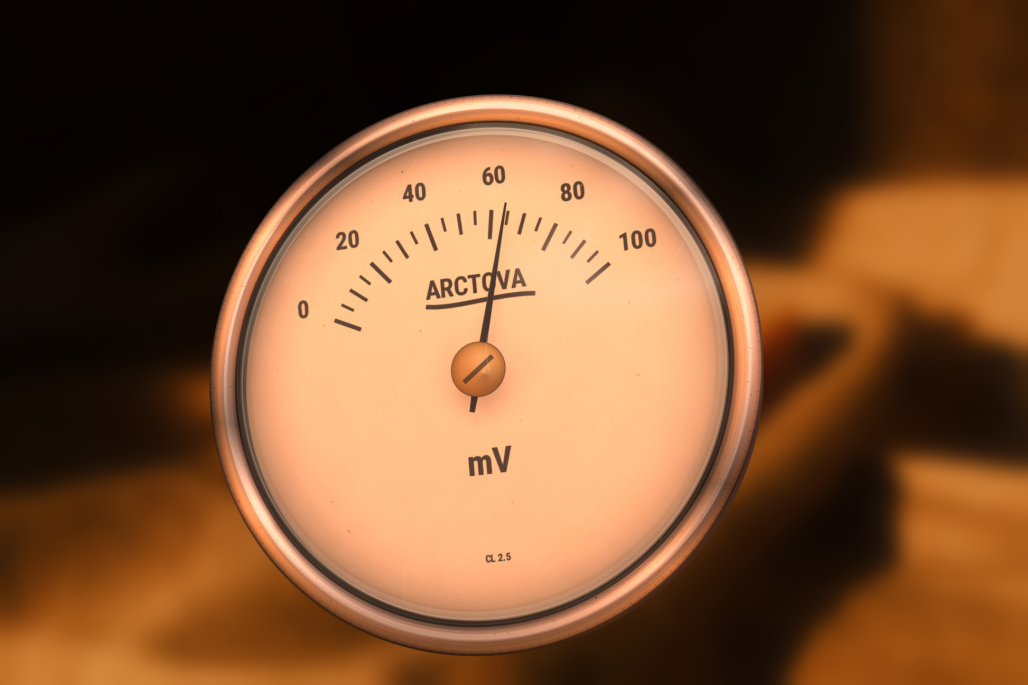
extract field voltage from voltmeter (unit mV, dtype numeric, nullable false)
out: 65 mV
